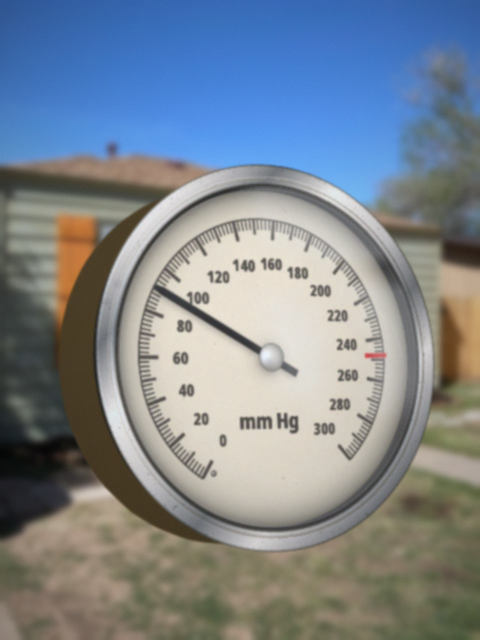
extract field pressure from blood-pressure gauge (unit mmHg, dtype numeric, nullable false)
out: 90 mmHg
